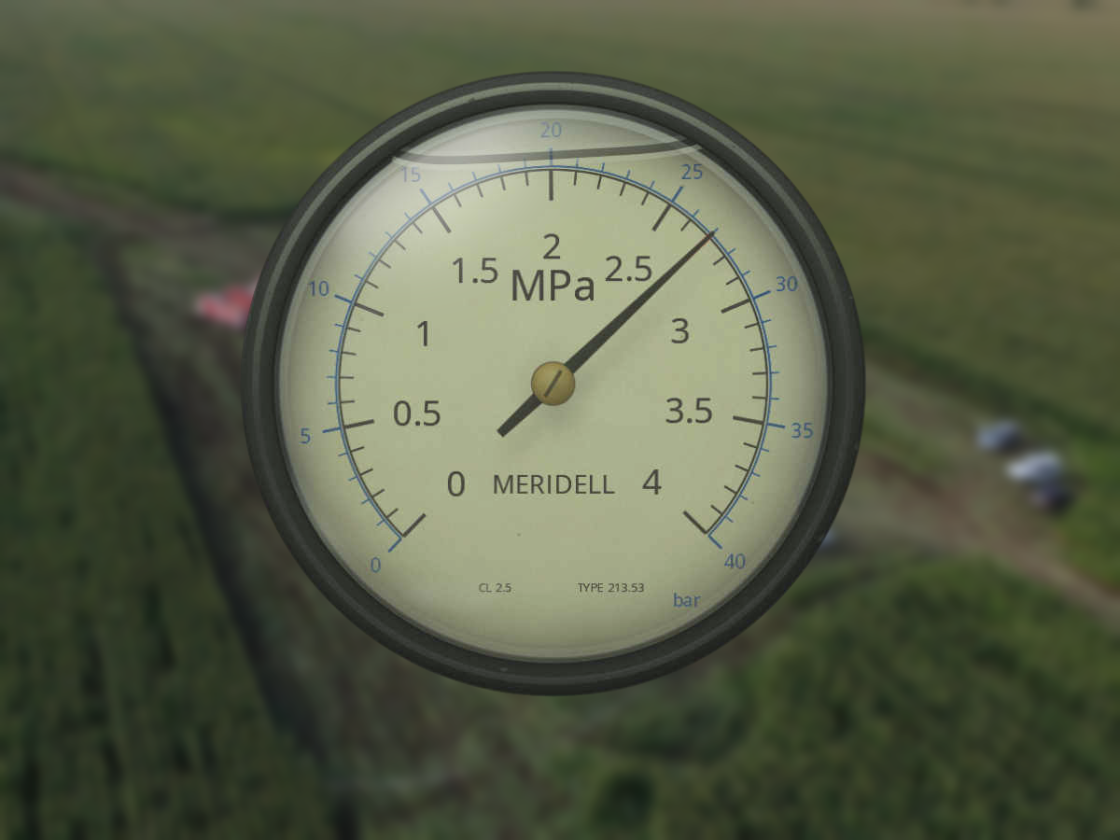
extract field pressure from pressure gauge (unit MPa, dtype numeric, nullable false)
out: 2.7 MPa
